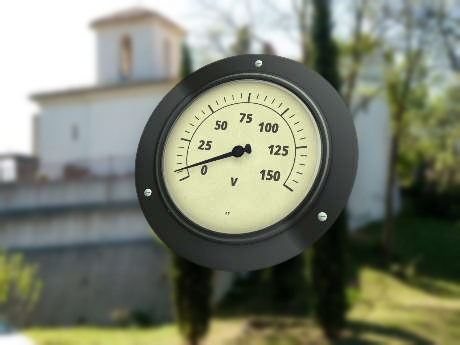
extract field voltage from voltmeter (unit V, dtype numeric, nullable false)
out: 5 V
